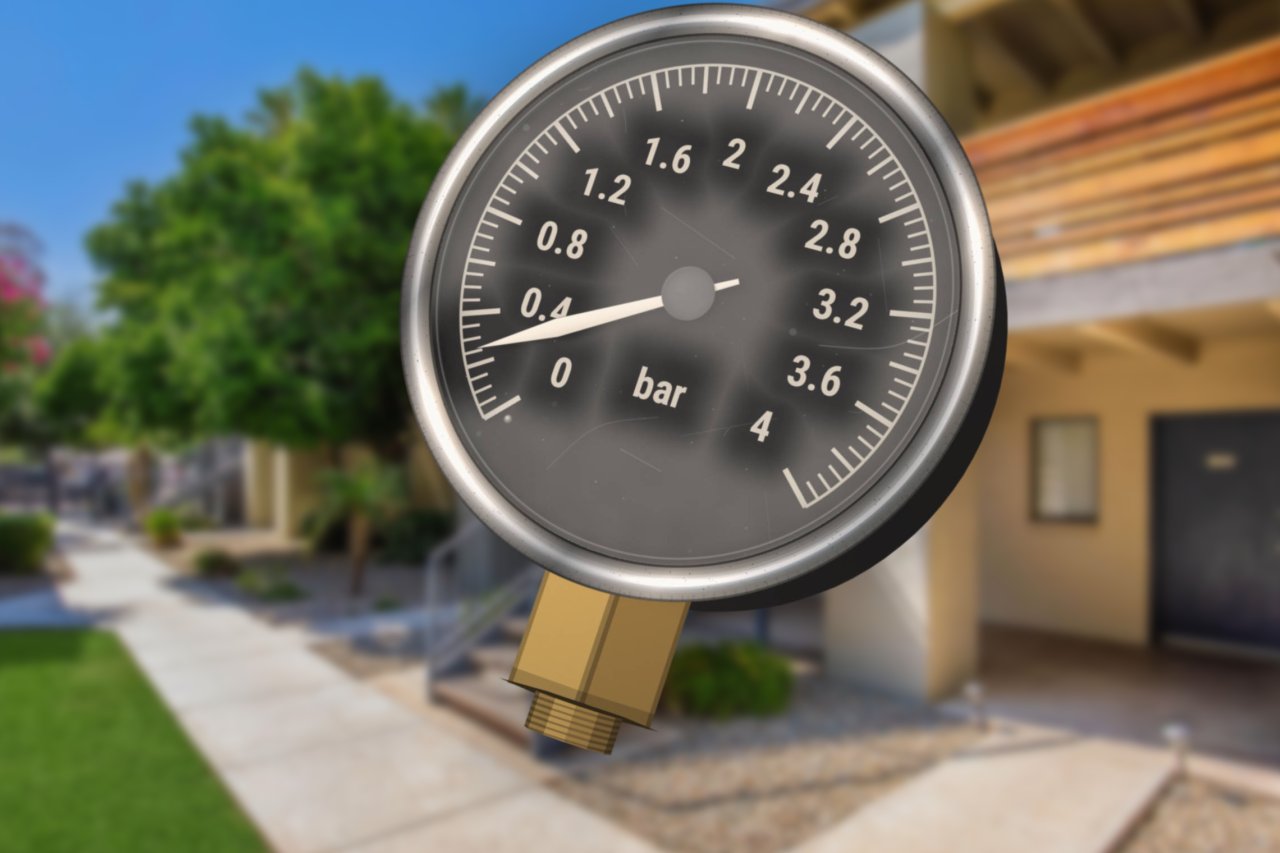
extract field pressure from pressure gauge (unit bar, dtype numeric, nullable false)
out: 0.25 bar
